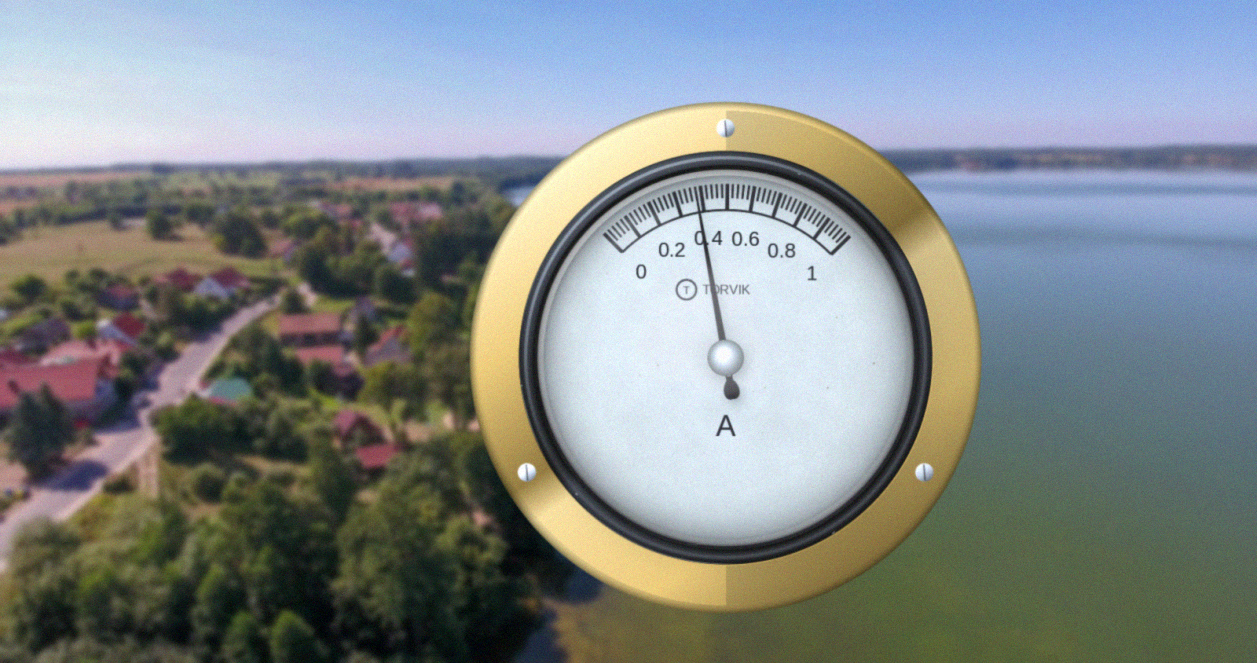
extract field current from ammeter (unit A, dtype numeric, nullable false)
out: 0.38 A
